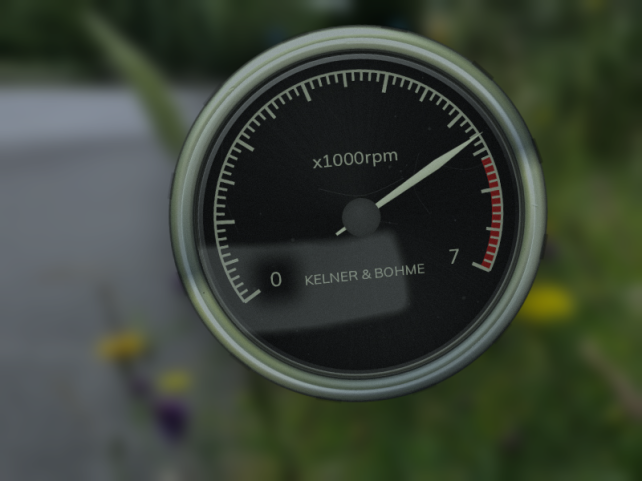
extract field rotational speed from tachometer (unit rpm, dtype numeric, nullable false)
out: 5300 rpm
